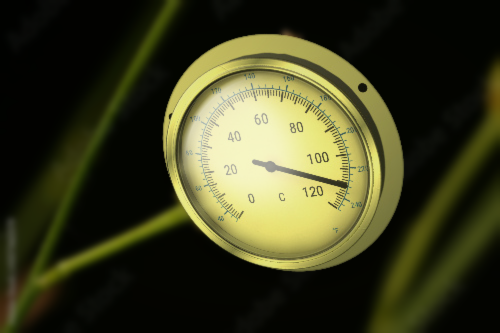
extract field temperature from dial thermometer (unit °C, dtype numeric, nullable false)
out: 110 °C
